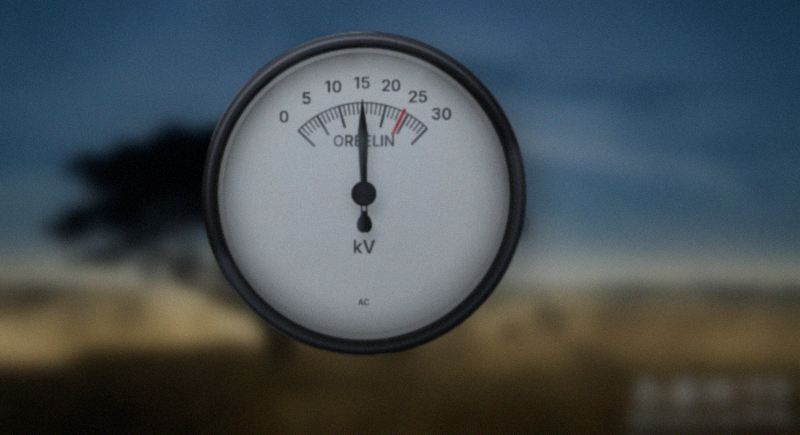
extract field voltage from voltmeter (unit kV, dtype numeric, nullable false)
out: 15 kV
